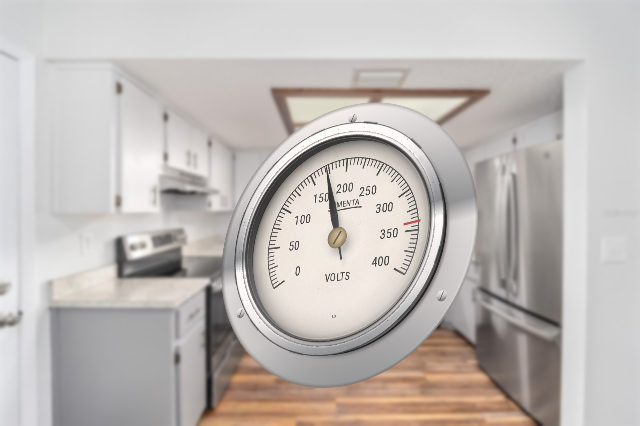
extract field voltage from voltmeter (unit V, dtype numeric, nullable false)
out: 175 V
